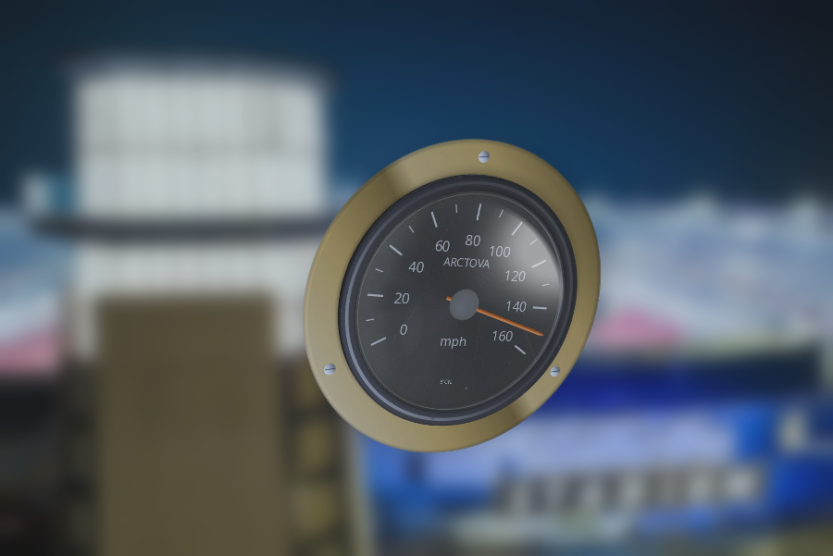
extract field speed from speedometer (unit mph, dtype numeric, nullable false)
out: 150 mph
